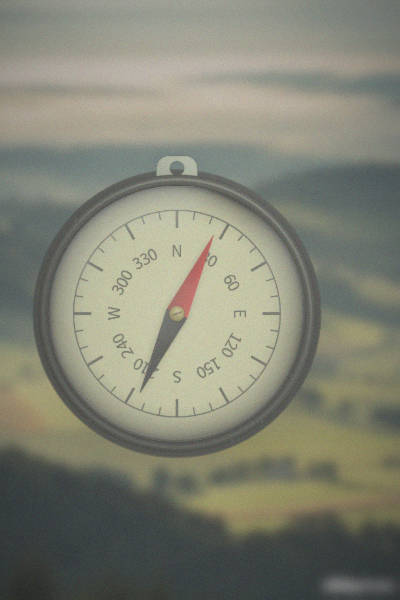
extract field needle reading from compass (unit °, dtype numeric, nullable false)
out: 25 °
